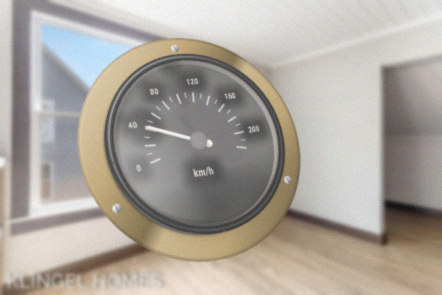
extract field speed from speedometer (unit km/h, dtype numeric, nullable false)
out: 40 km/h
